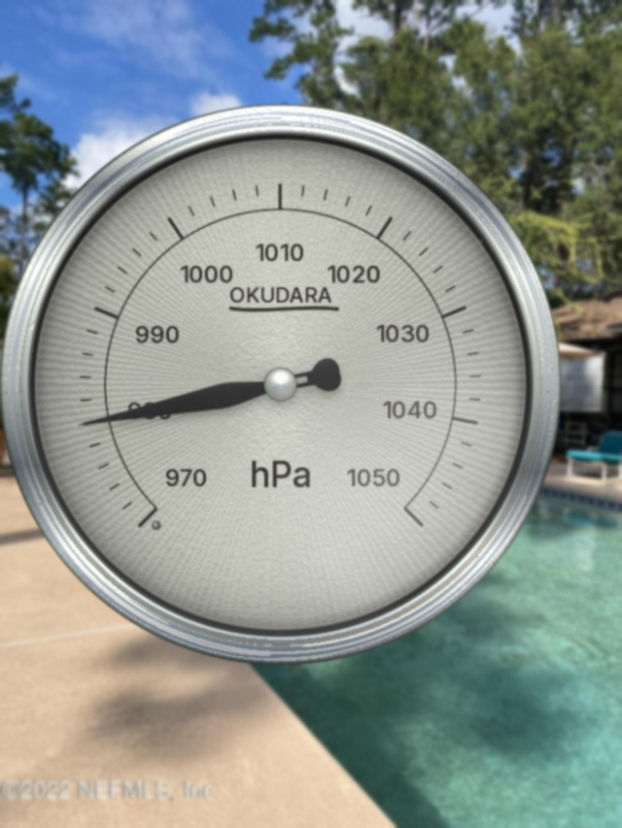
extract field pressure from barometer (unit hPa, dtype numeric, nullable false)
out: 980 hPa
